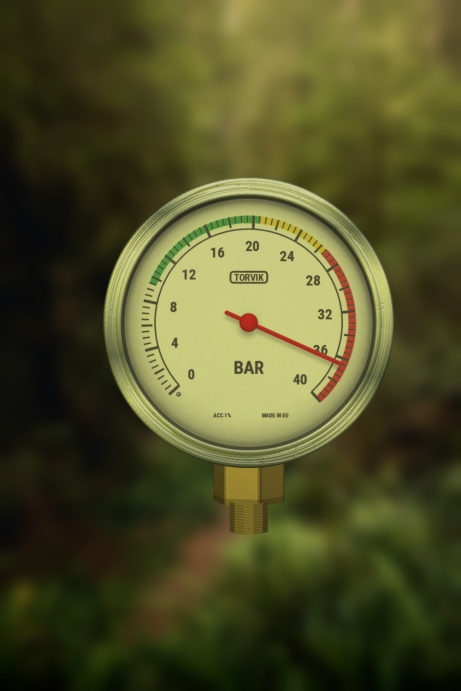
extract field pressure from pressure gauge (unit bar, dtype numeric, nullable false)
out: 36.5 bar
